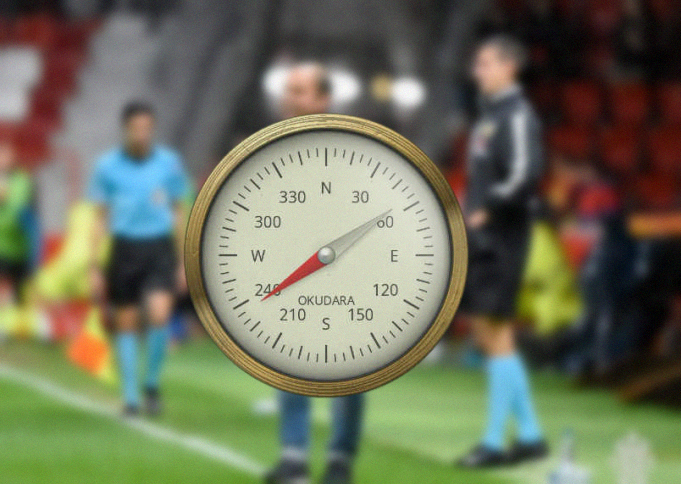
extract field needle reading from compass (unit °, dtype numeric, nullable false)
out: 235 °
